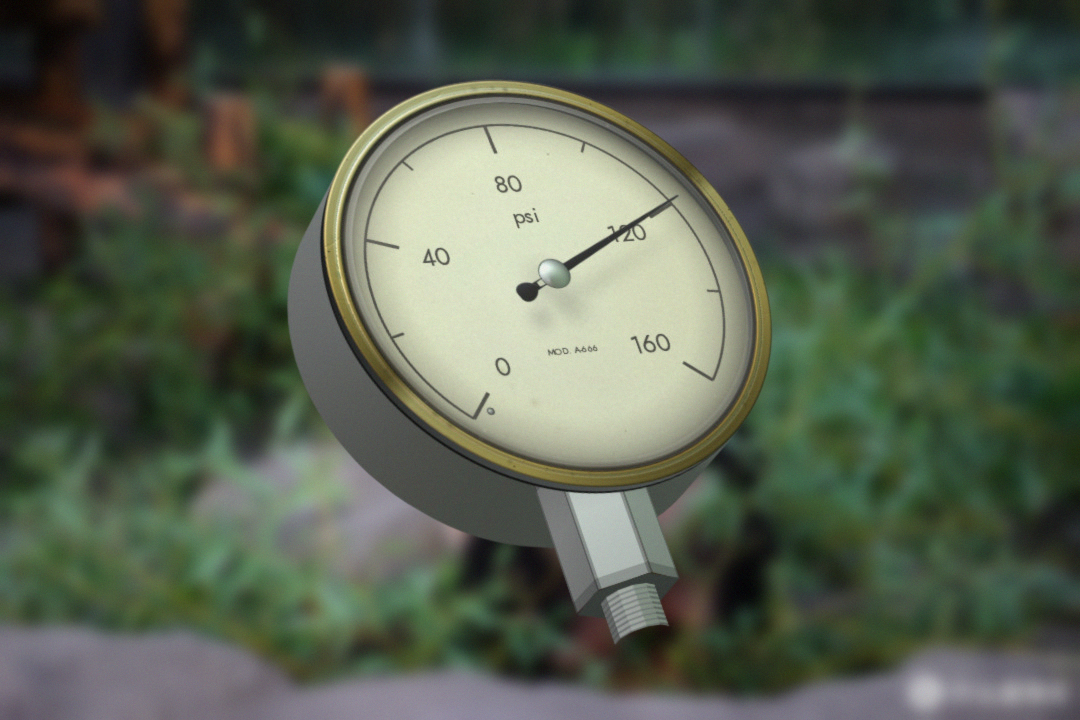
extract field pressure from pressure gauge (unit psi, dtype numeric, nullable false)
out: 120 psi
